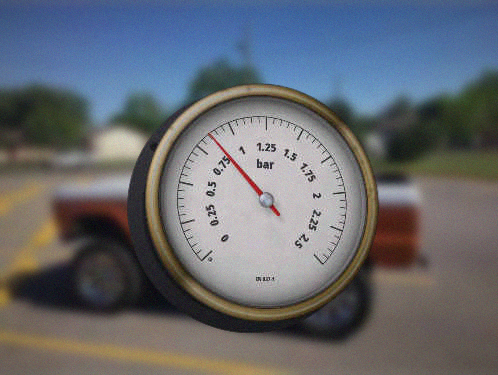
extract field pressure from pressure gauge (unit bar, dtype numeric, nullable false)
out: 0.85 bar
